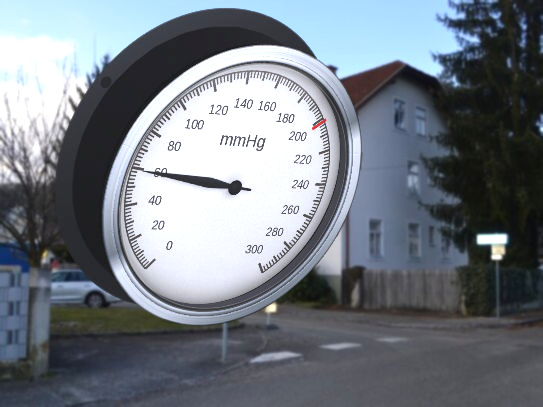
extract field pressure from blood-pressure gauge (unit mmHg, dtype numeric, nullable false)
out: 60 mmHg
